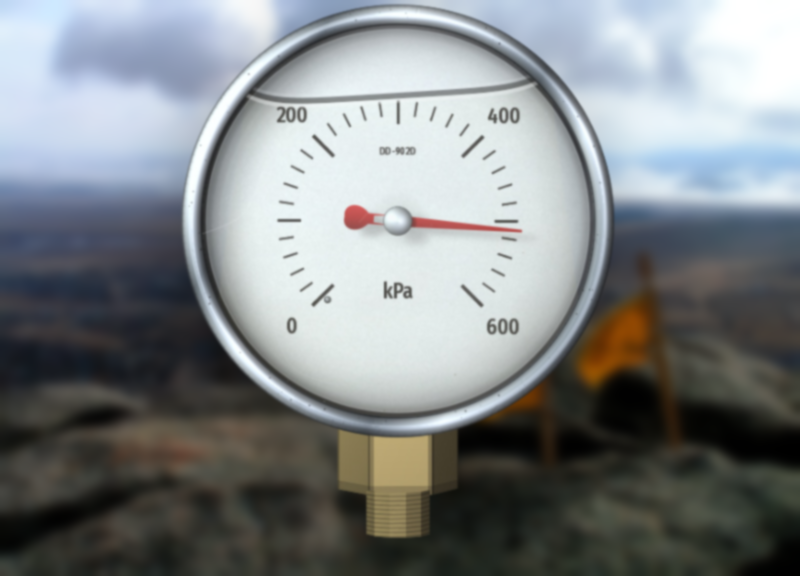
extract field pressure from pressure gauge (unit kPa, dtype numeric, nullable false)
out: 510 kPa
